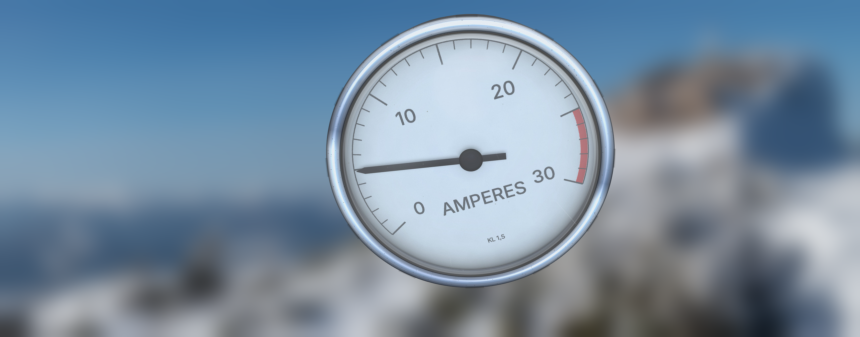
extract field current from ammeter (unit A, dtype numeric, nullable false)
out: 5 A
